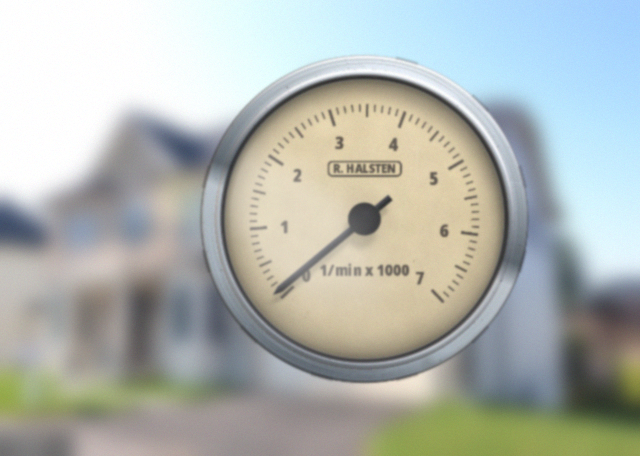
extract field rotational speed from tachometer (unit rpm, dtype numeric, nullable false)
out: 100 rpm
